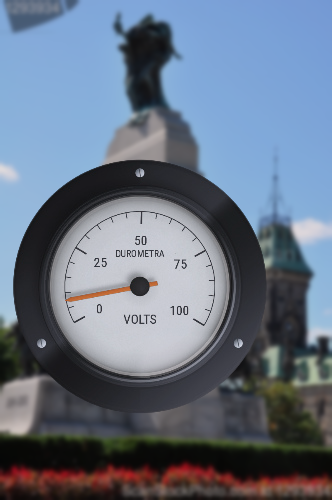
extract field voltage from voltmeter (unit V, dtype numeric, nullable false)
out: 7.5 V
